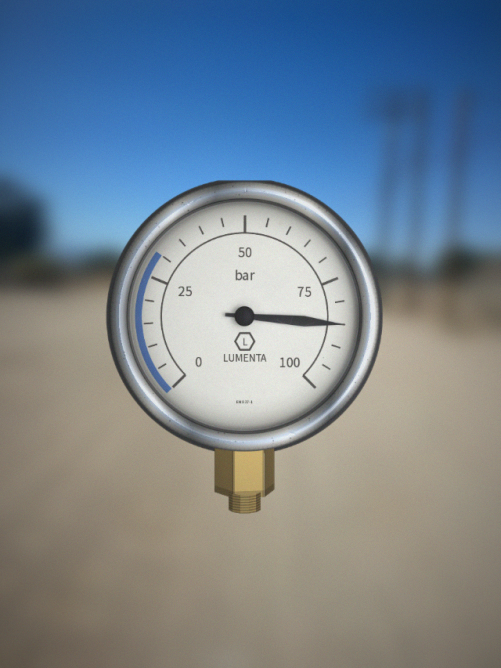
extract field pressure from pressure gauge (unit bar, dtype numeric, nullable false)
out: 85 bar
